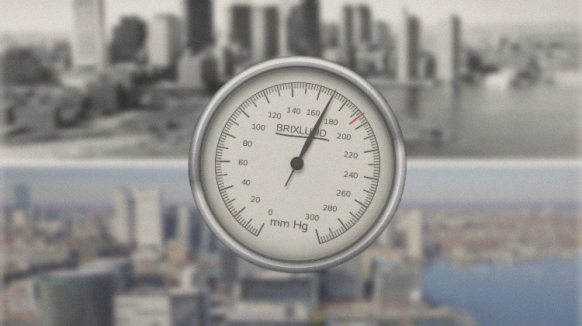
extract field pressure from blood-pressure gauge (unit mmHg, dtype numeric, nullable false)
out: 170 mmHg
